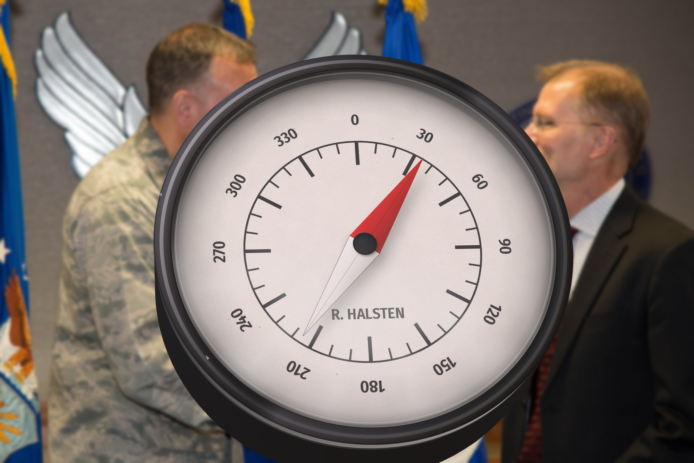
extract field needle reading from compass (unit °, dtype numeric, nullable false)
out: 35 °
